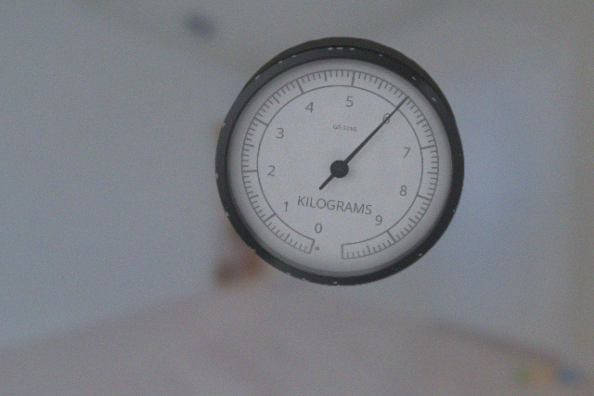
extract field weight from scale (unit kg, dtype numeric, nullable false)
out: 6 kg
